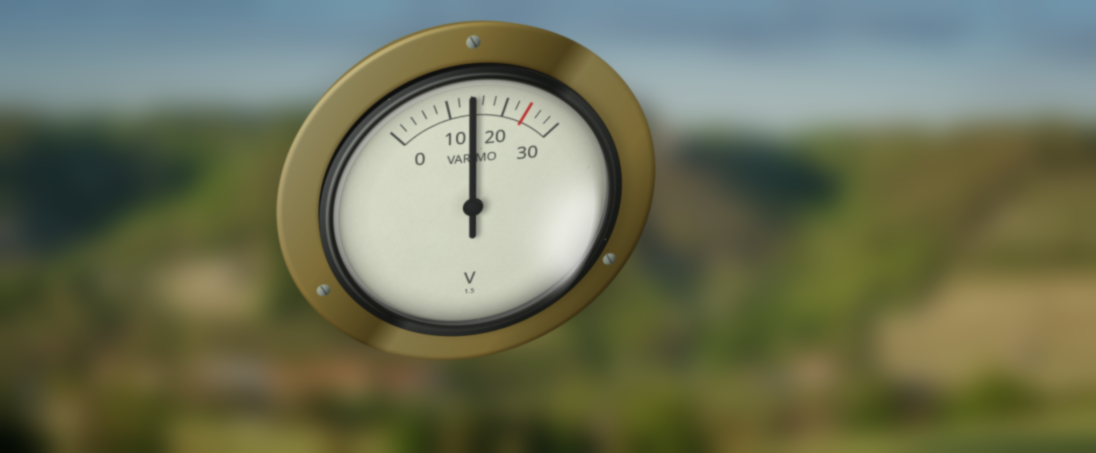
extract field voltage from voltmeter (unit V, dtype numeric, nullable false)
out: 14 V
